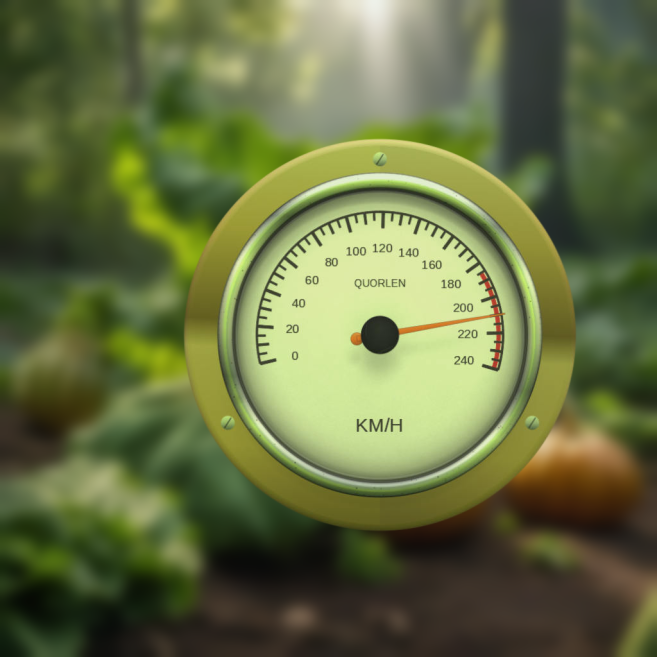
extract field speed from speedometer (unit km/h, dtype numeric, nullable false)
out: 210 km/h
